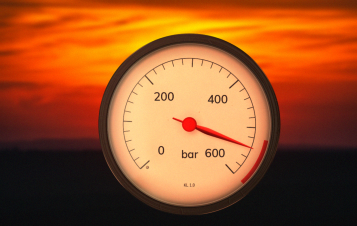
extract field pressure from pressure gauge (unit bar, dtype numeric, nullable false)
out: 540 bar
